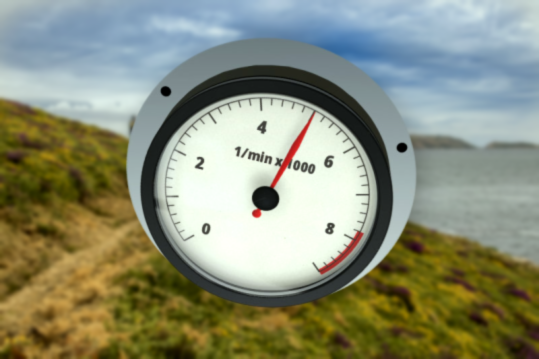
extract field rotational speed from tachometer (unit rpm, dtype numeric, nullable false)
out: 5000 rpm
